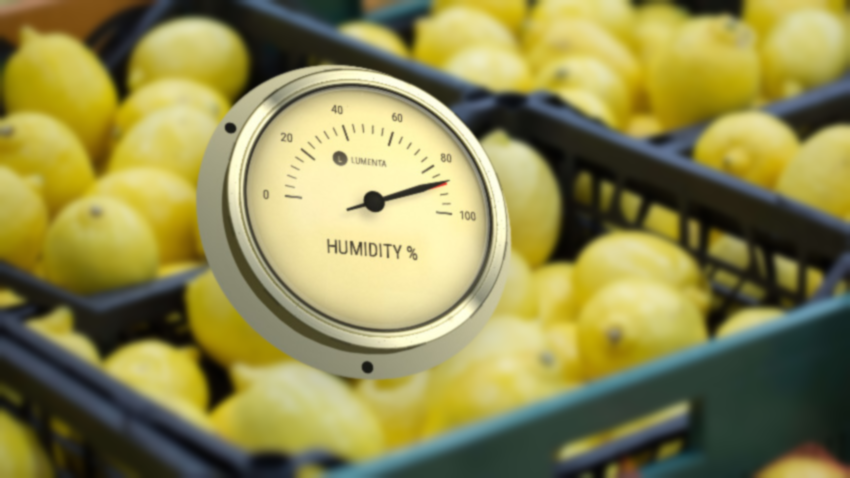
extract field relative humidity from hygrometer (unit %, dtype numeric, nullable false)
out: 88 %
